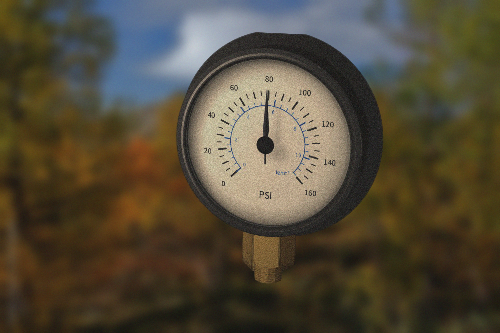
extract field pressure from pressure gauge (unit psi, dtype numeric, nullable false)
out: 80 psi
